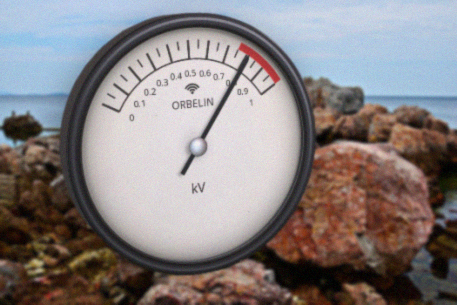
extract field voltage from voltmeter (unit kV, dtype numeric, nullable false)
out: 0.8 kV
